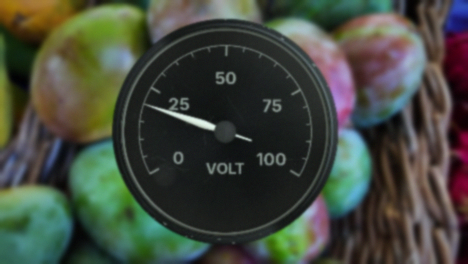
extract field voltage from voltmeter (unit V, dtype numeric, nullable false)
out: 20 V
